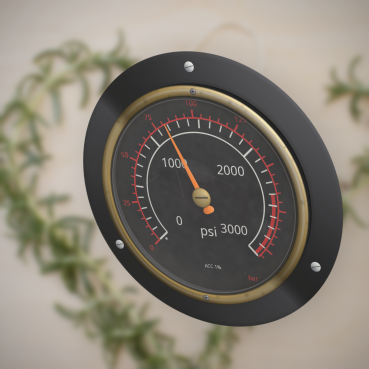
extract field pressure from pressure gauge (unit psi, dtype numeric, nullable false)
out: 1200 psi
